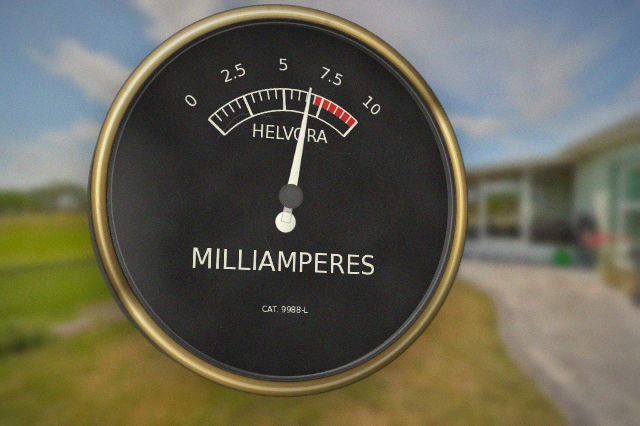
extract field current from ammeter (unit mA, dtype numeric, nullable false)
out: 6.5 mA
